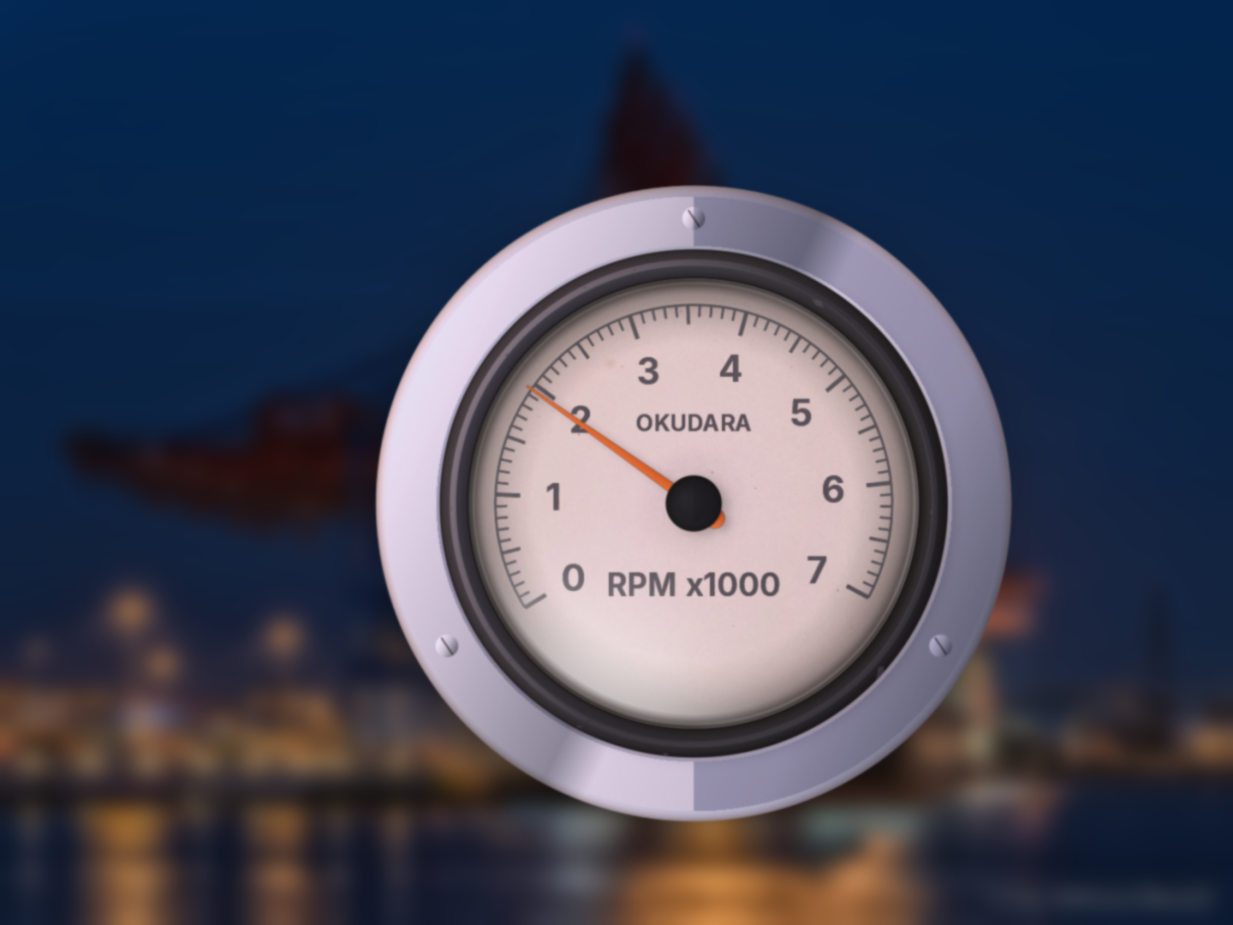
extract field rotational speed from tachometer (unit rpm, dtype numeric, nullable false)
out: 1950 rpm
